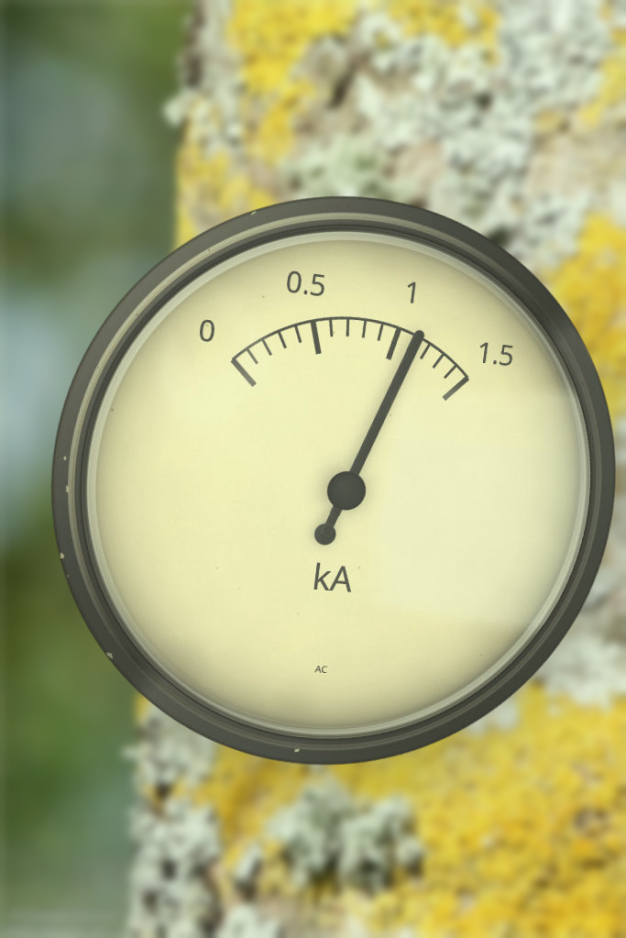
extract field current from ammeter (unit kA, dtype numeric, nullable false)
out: 1.1 kA
